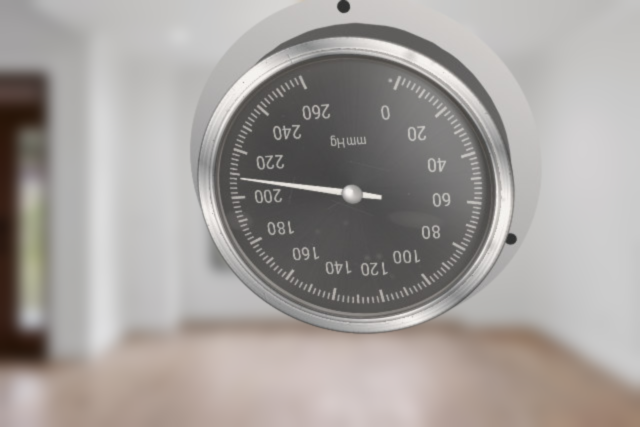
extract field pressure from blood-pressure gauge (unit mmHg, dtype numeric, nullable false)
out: 210 mmHg
